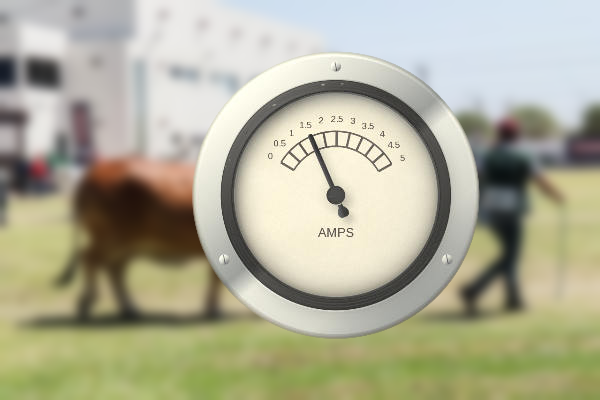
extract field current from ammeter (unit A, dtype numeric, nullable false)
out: 1.5 A
